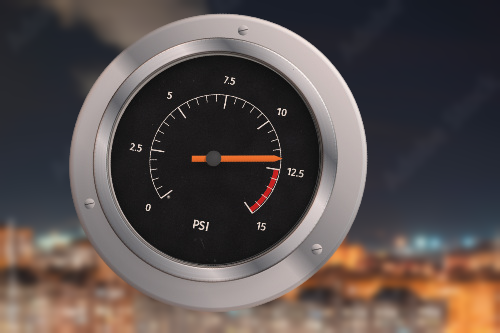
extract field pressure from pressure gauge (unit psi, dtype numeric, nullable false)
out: 12 psi
